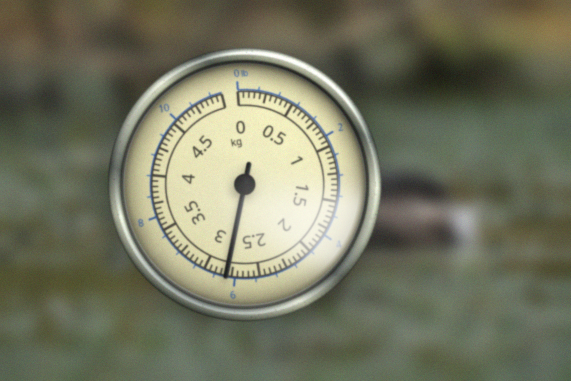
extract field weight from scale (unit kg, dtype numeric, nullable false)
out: 2.8 kg
